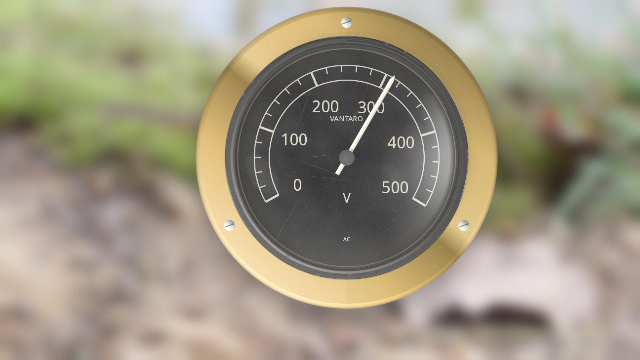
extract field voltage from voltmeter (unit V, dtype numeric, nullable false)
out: 310 V
